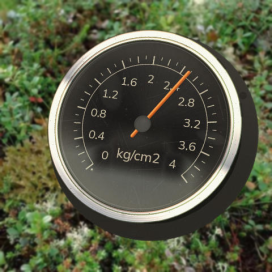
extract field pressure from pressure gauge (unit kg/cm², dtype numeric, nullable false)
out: 2.5 kg/cm²
